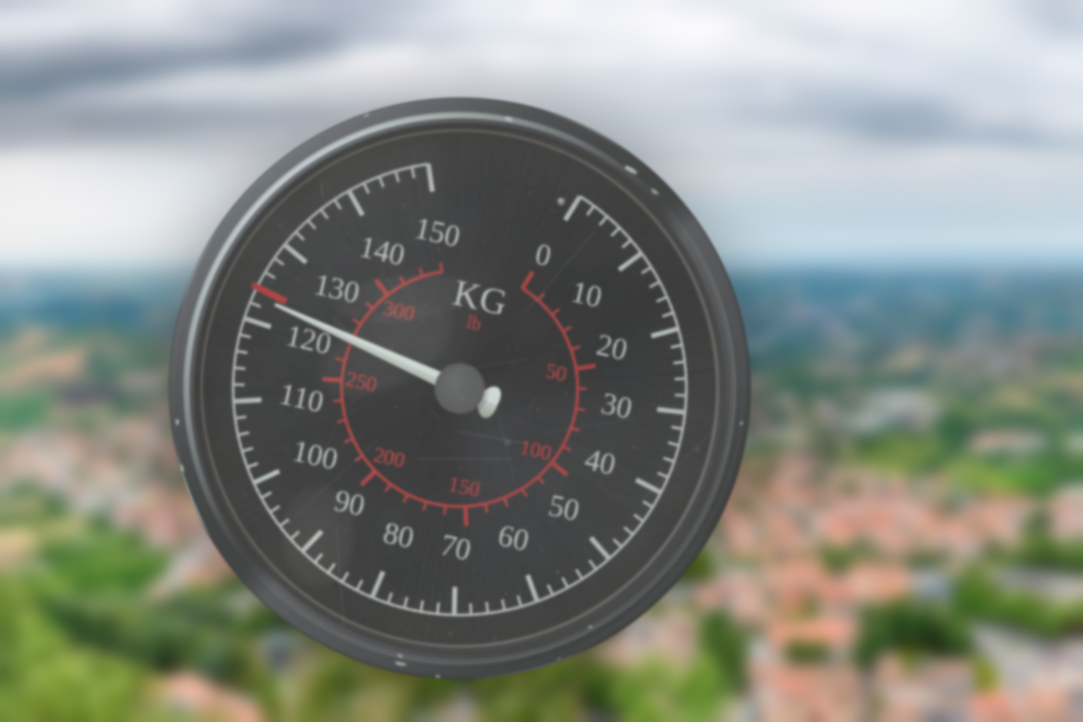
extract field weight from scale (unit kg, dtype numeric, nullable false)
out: 123 kg
